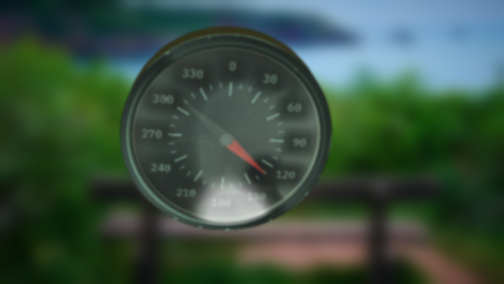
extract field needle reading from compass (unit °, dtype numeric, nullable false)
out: 130 °
